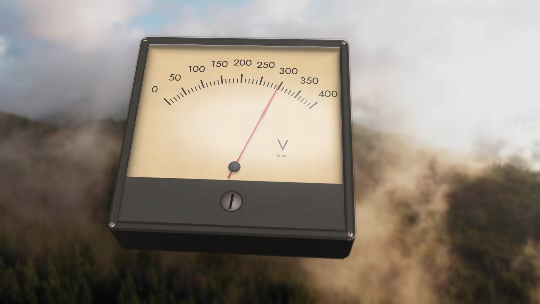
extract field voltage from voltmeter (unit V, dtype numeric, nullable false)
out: 300 V
